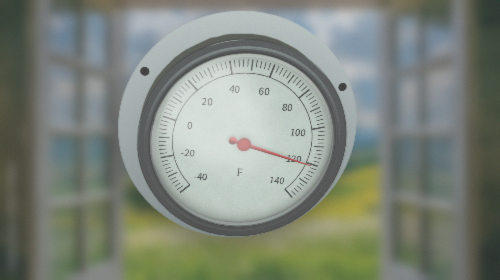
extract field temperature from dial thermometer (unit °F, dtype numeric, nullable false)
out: 120 °F
